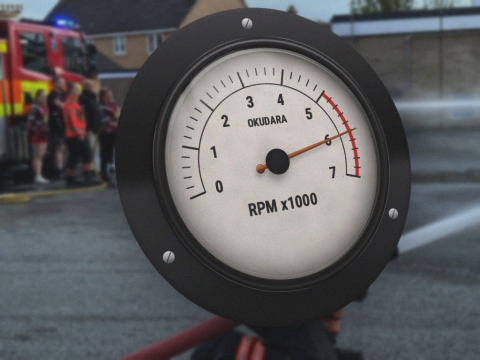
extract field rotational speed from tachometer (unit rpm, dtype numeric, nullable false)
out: 6000 rpm
